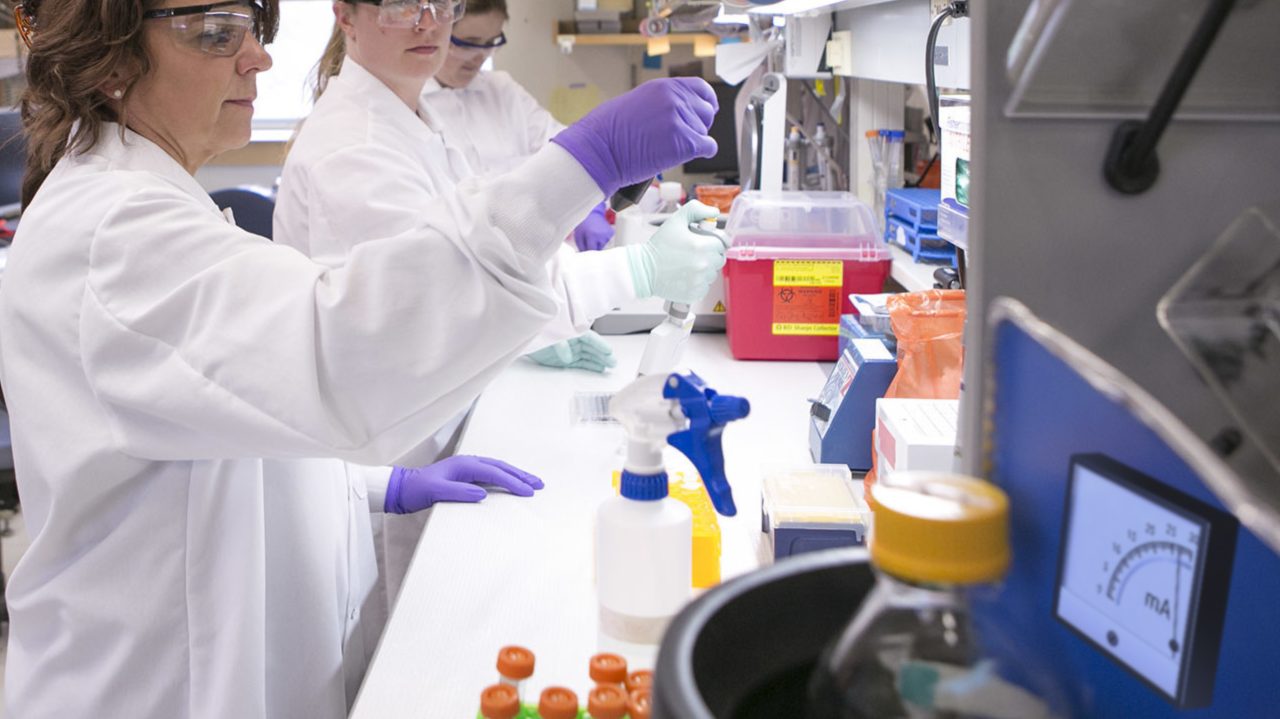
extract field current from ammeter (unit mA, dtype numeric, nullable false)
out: 27.5 mA
